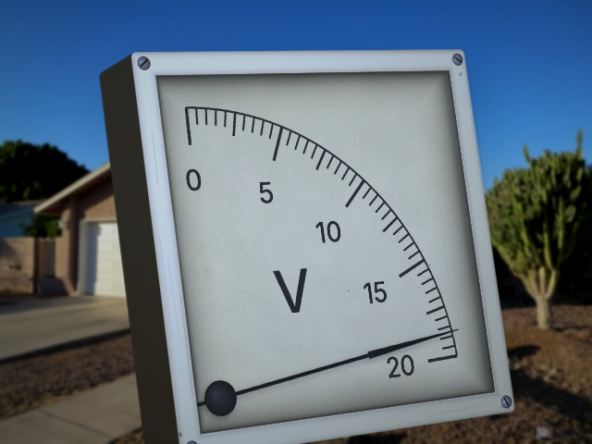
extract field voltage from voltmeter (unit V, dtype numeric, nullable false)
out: 18.75 V
